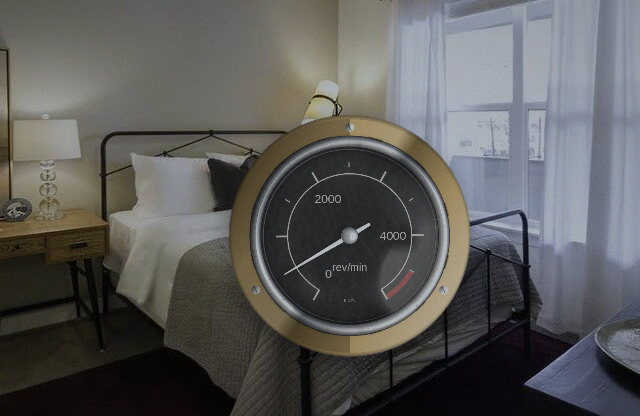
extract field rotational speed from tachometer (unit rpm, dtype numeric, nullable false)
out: 500 rpm
